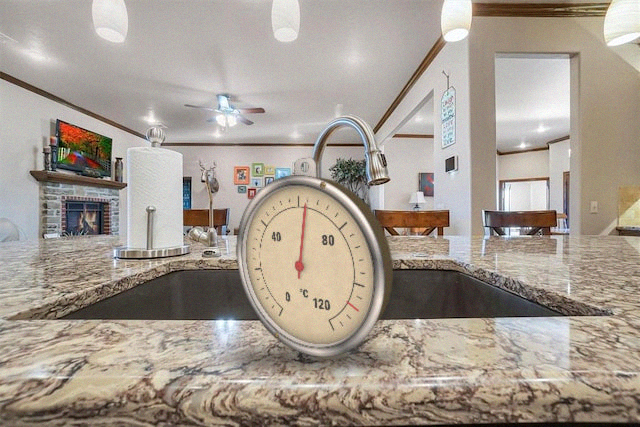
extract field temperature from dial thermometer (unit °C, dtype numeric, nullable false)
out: 64 °C
